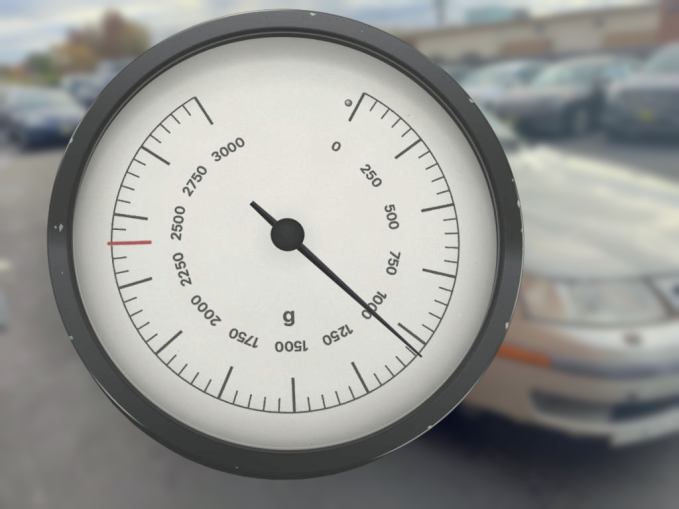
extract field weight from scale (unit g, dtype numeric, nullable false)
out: 1050 g
